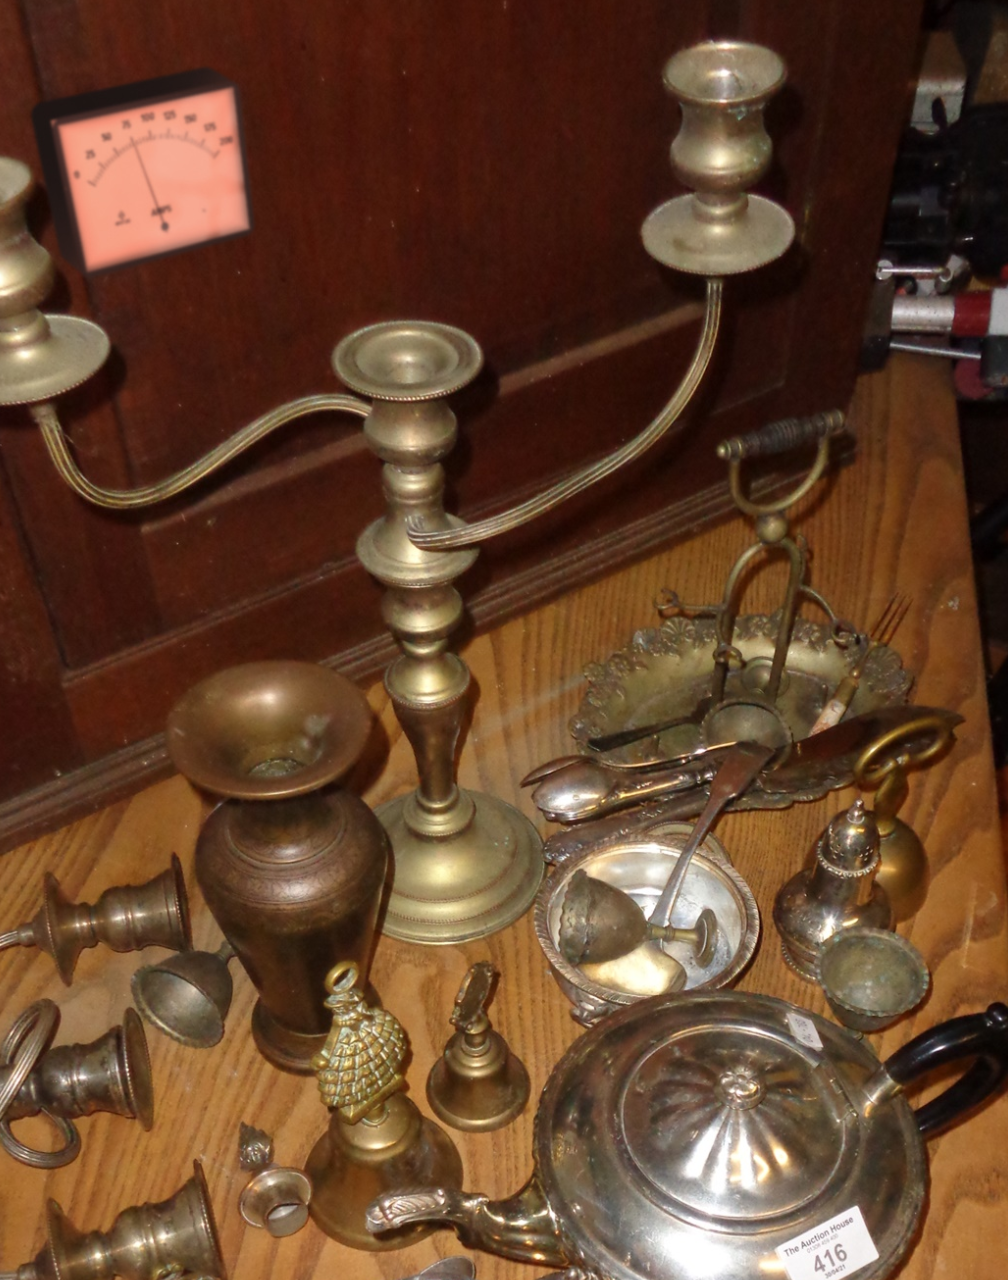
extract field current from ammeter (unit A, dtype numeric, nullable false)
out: 75 A
